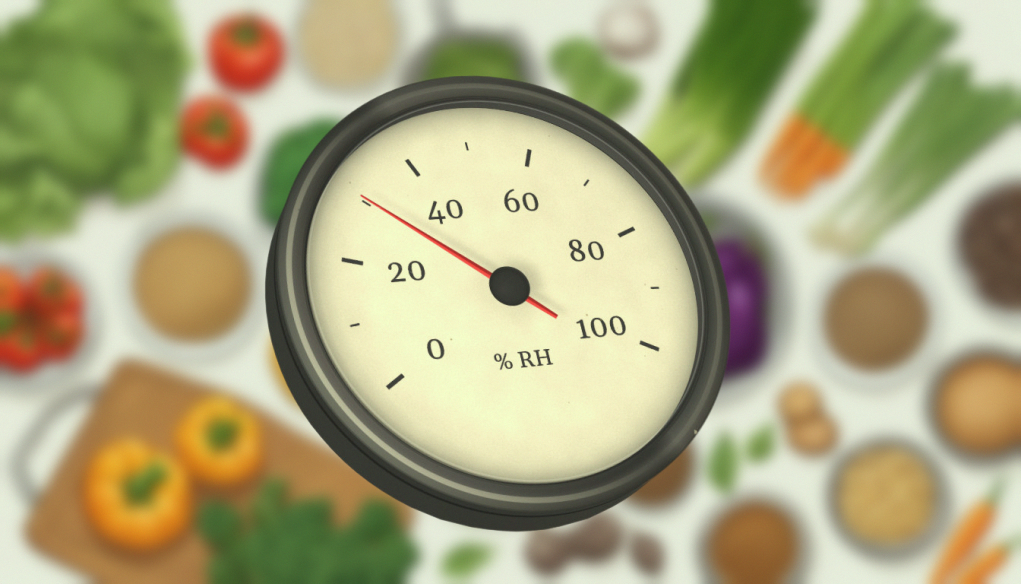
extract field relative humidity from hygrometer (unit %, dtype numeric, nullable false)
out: 30 %
